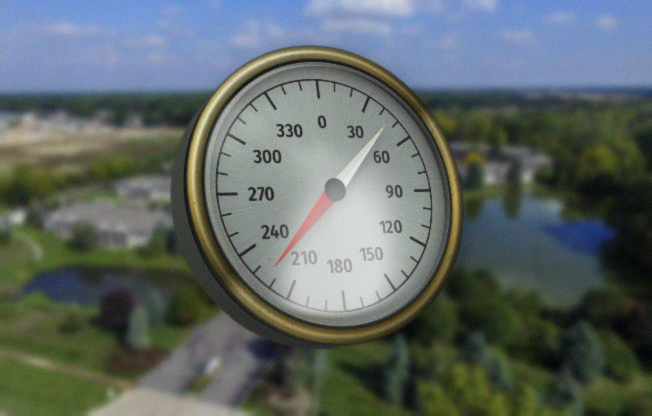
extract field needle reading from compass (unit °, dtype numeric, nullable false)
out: 225 °
